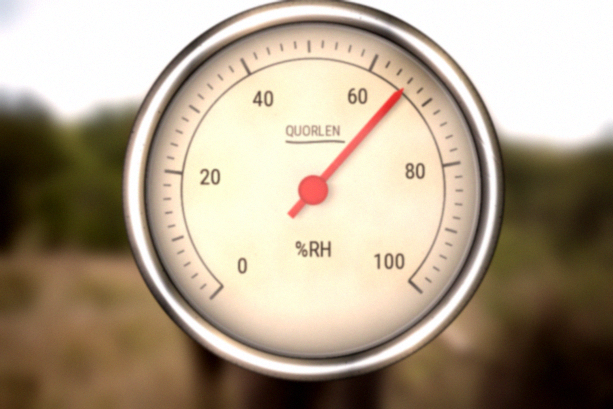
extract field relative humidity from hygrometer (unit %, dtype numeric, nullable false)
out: 66 %
